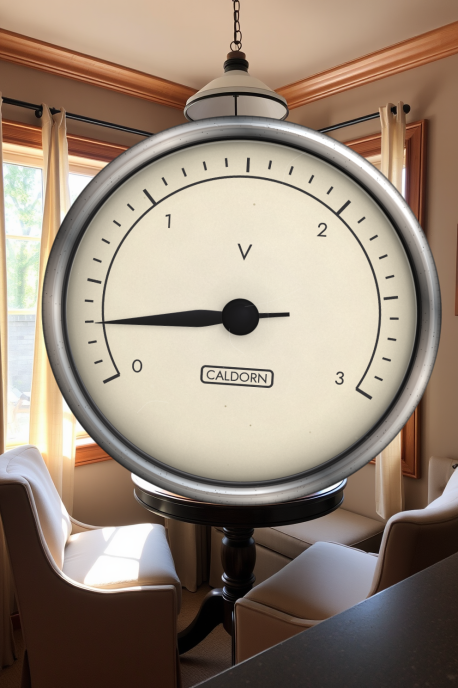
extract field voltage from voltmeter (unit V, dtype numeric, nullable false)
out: 0.3 V
